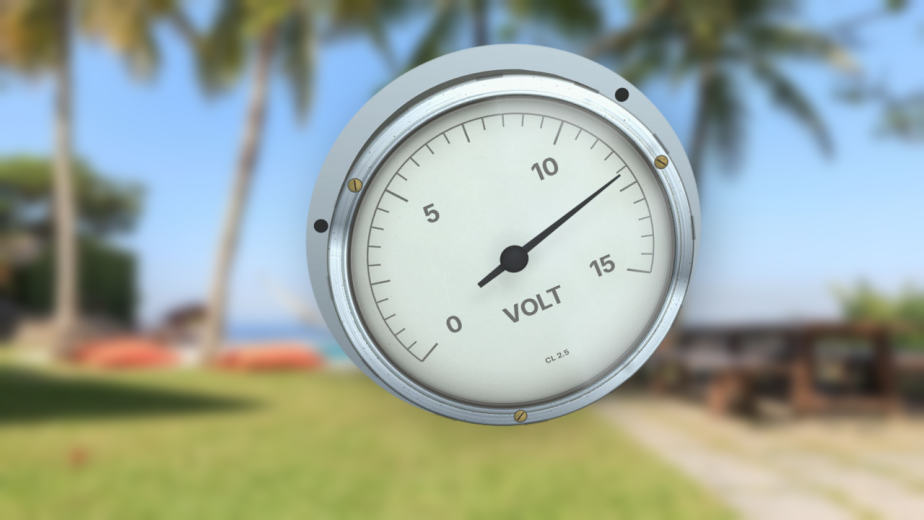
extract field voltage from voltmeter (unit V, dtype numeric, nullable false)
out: 12 V
